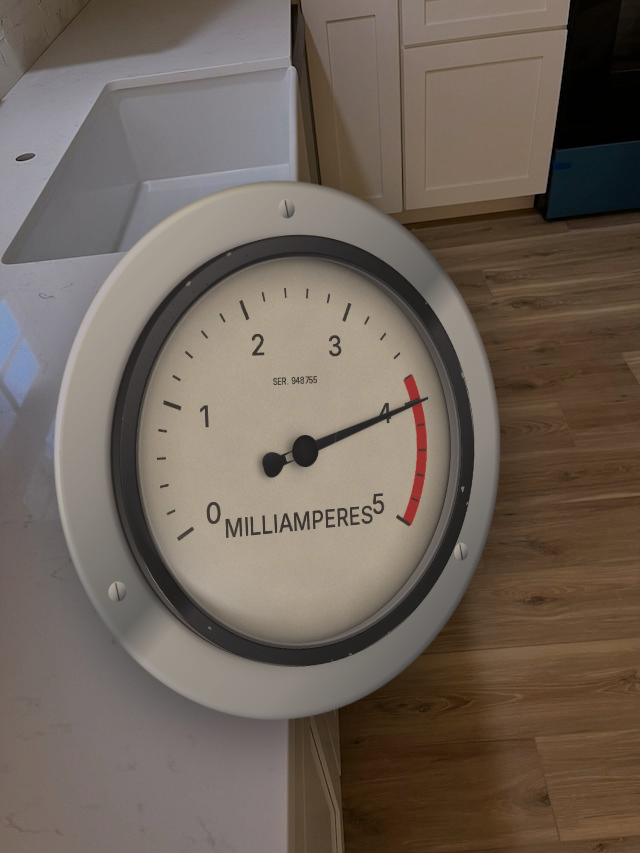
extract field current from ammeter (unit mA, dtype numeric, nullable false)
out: 4 mA
